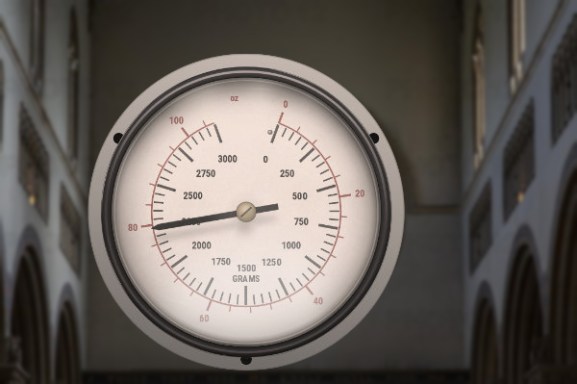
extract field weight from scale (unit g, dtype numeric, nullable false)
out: 2250 g
